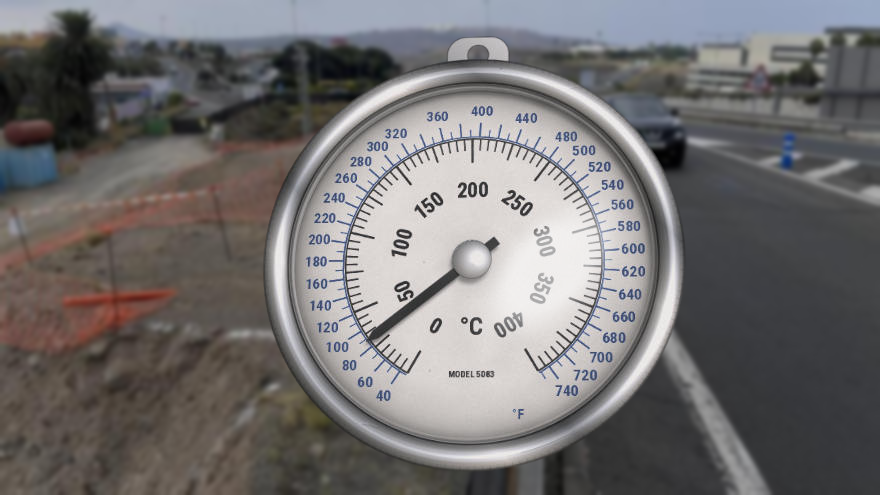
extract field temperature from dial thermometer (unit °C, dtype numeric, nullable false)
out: 30 °C
